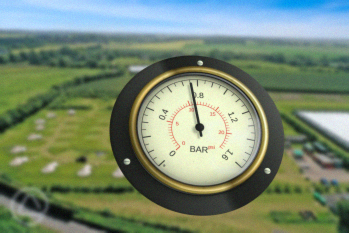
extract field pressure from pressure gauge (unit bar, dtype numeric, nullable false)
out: 0.75 bar
